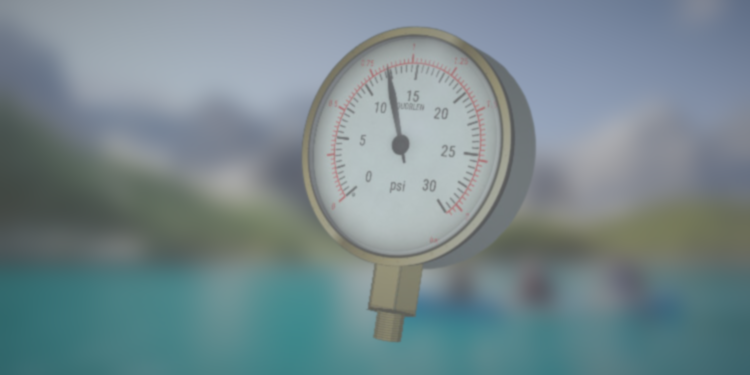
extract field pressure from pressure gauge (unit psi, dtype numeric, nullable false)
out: 12.5 psi
